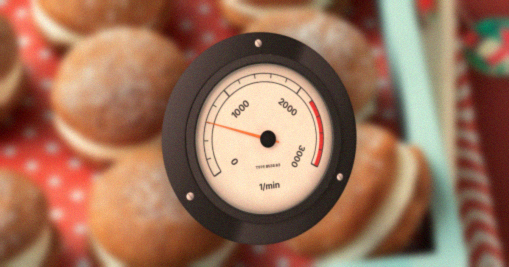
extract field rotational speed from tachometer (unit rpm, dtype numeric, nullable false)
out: 600 rpm
